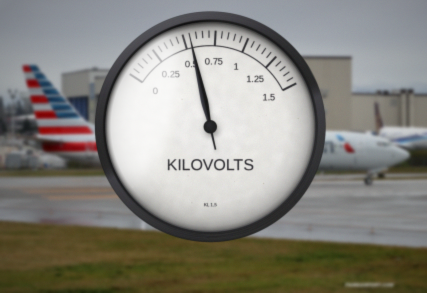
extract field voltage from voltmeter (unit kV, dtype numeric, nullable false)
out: 0.55 kV
